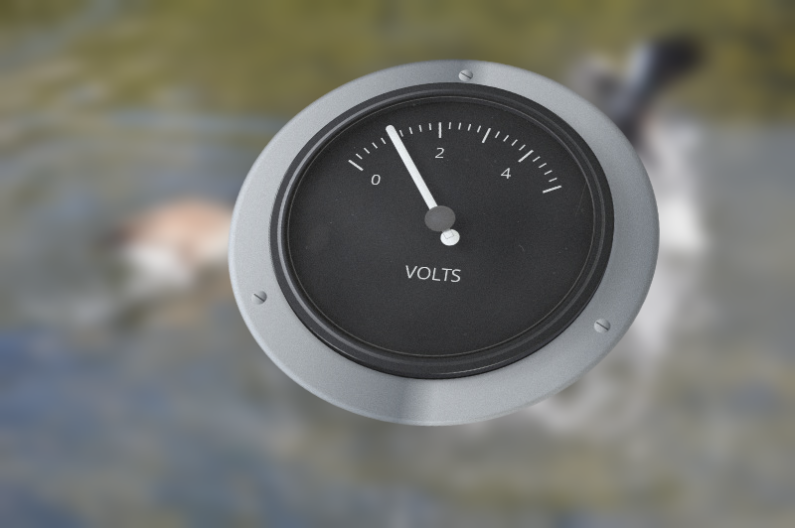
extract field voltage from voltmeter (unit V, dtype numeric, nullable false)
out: 1 V
